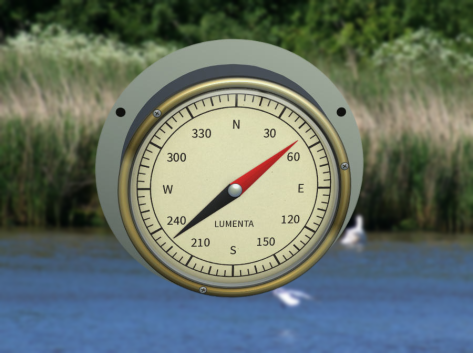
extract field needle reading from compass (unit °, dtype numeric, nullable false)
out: 50 °
